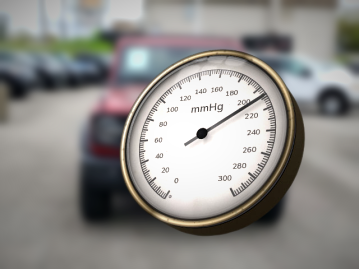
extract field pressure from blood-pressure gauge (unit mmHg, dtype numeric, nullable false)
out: 210 mmHg
